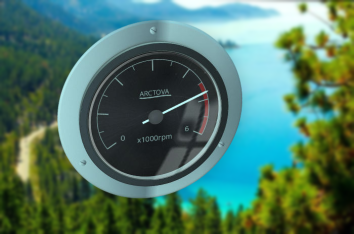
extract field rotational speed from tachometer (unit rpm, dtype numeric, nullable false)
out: 4750 rpm
